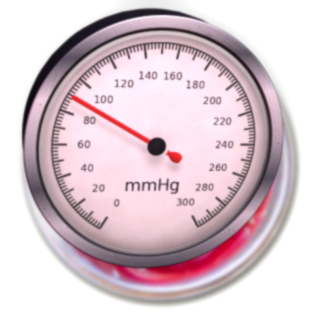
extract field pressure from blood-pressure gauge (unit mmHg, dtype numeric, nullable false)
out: 90 mmHg
